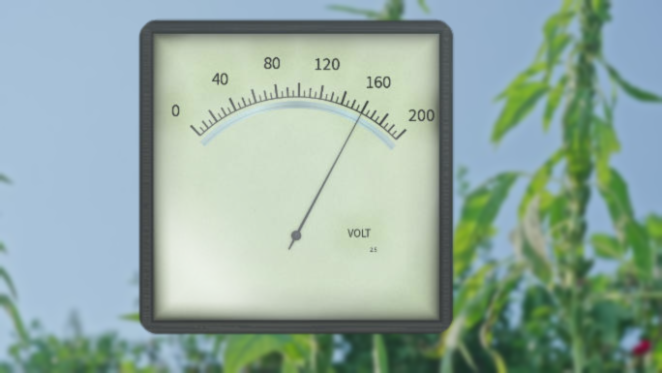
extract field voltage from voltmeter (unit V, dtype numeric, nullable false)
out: 160 V
